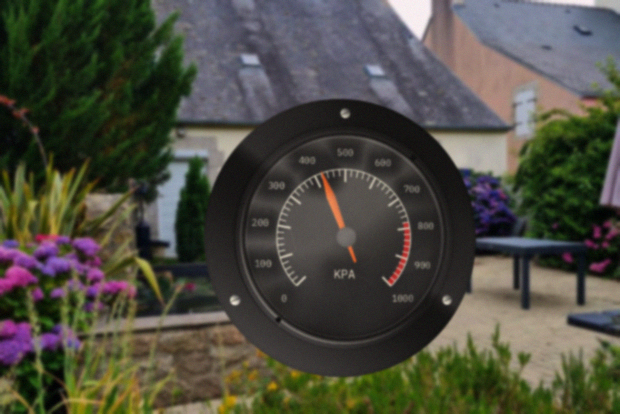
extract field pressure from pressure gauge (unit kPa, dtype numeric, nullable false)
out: 420 kPa
